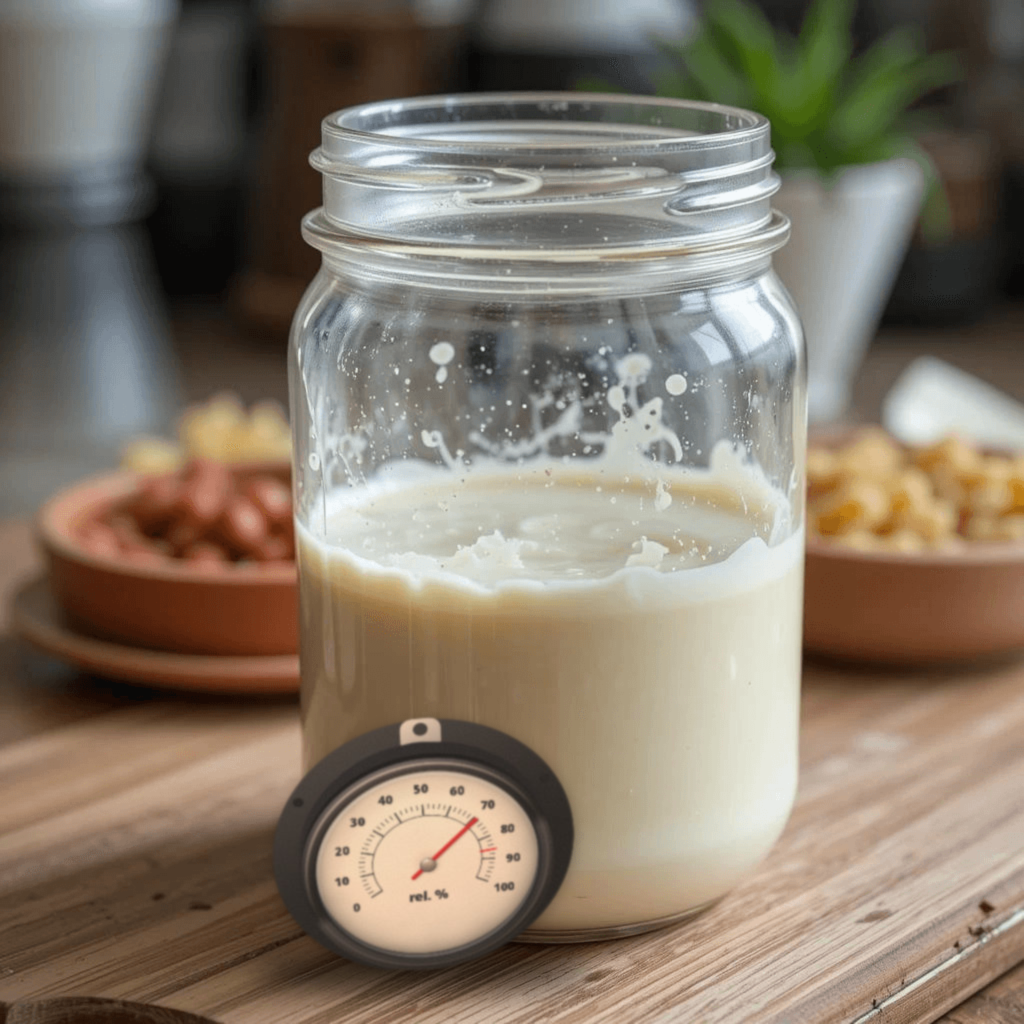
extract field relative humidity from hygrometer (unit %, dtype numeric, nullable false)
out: 70 %
